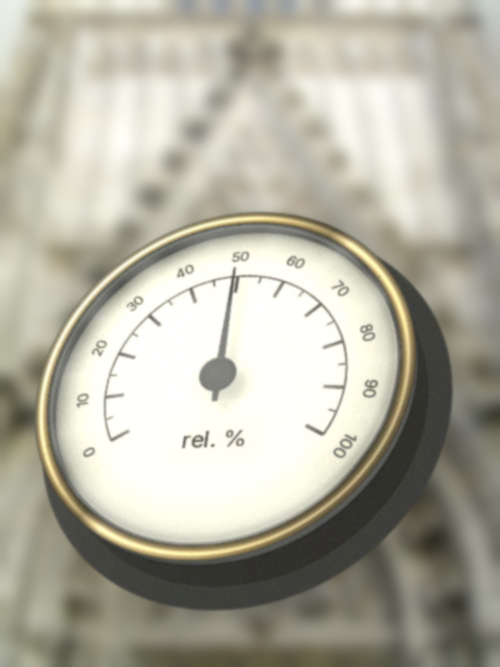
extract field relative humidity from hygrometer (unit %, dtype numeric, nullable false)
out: 50 %
